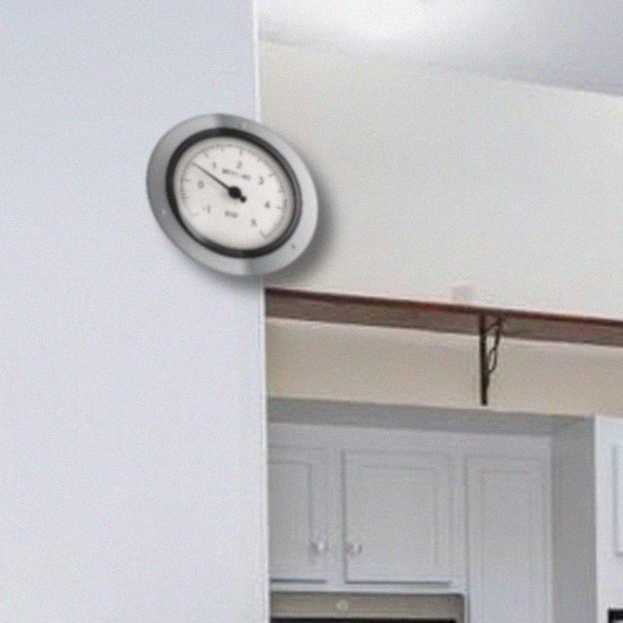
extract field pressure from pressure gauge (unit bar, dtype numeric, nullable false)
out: 0.5 bar
